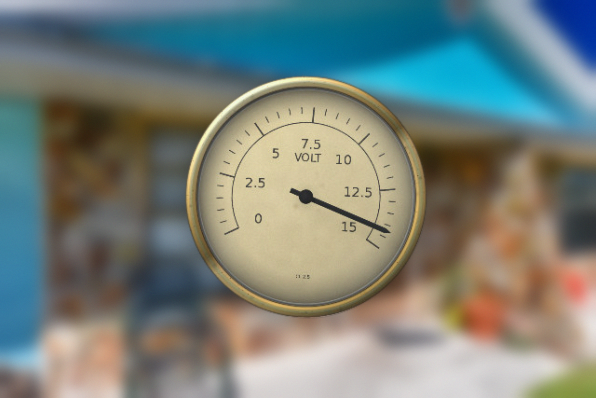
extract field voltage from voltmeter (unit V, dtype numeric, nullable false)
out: 14.25 V
